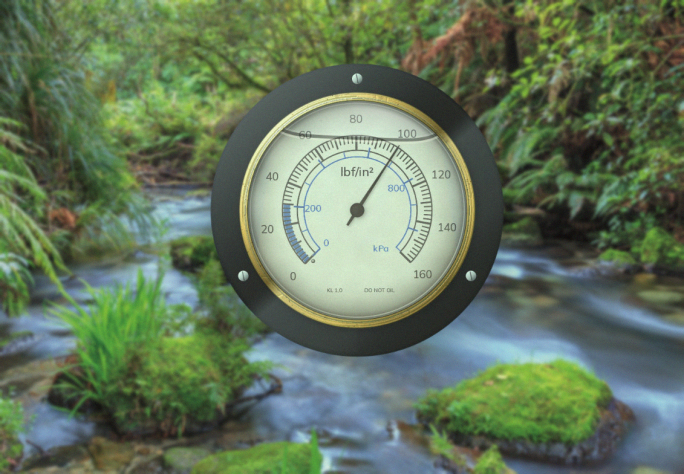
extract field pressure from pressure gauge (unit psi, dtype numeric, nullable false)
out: 100 psi
